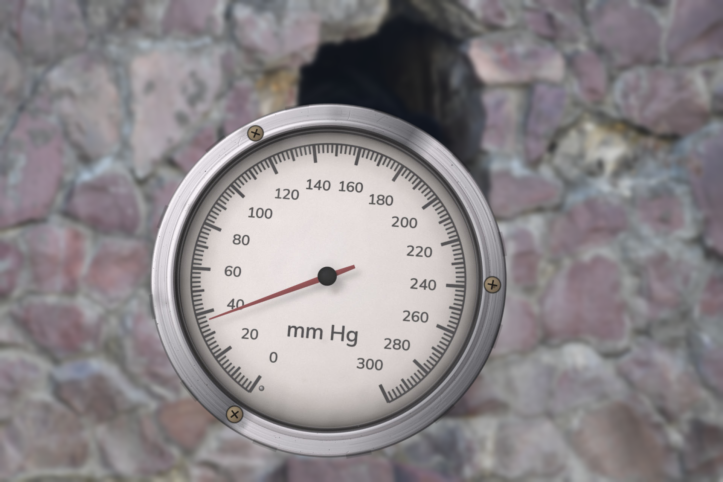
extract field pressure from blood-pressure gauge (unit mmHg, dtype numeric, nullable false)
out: 36 mmHg
